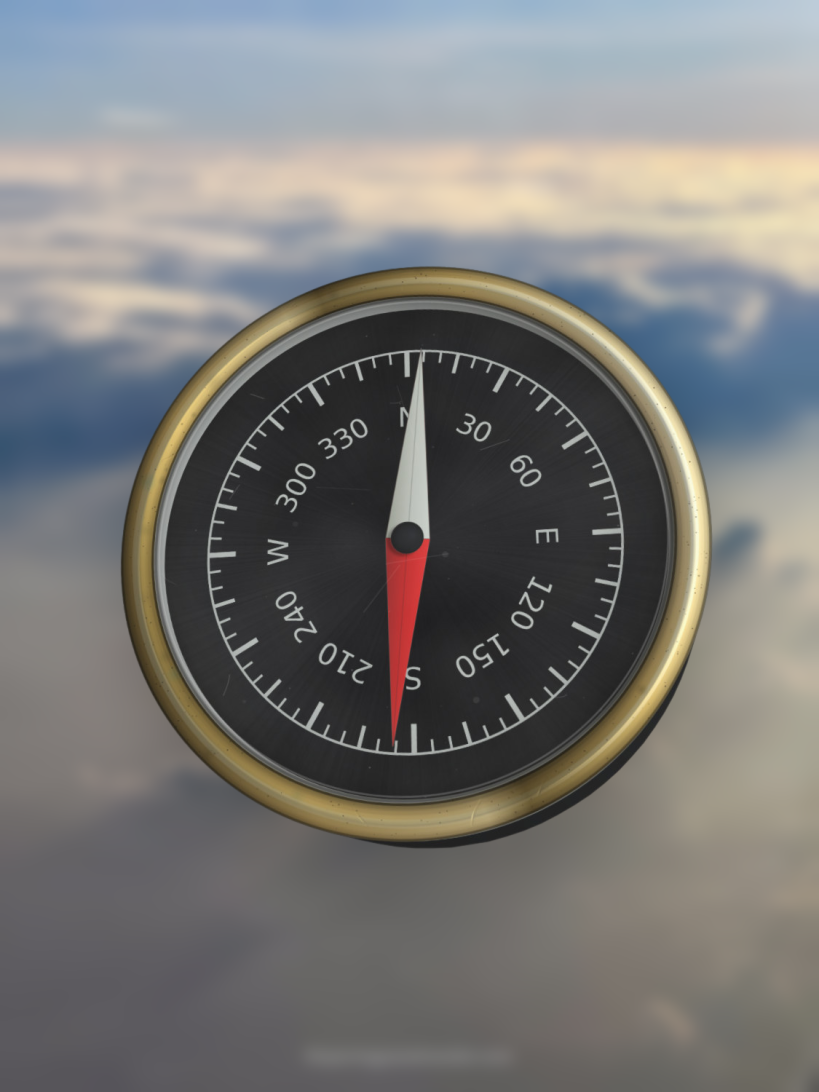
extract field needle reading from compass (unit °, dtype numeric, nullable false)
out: 185 °
